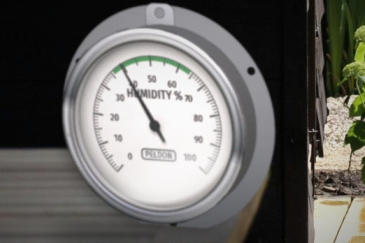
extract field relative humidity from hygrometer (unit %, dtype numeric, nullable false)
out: 40 %
